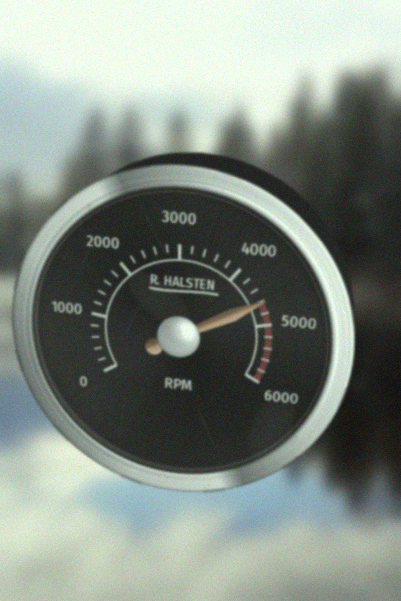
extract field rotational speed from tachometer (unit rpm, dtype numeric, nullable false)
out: 4600 rpm
